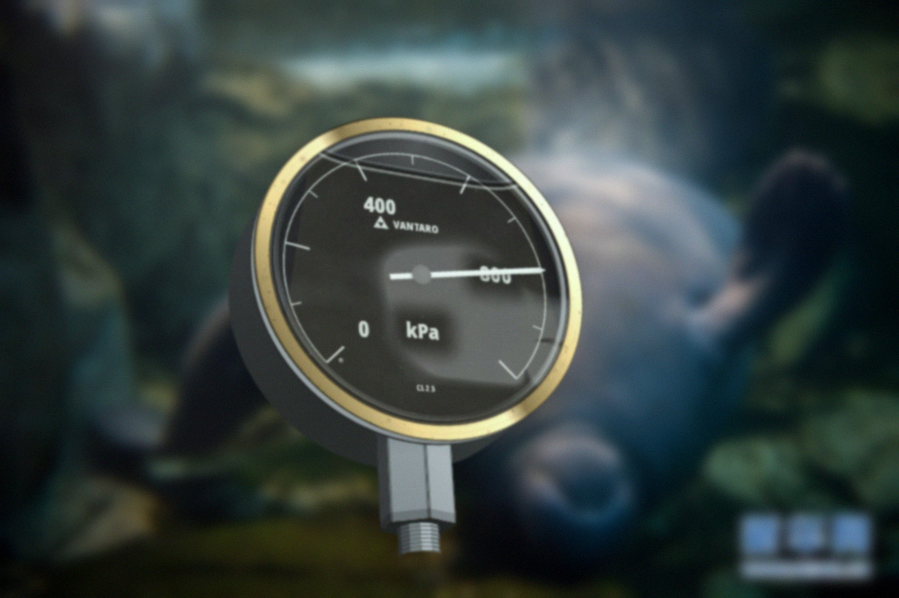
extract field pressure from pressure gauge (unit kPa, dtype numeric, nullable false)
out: 800 kPa
